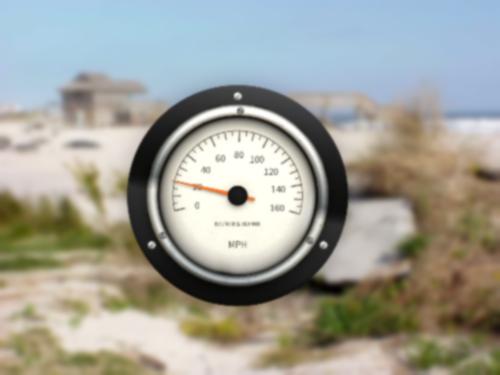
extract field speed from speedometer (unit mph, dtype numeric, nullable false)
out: 20 mph
